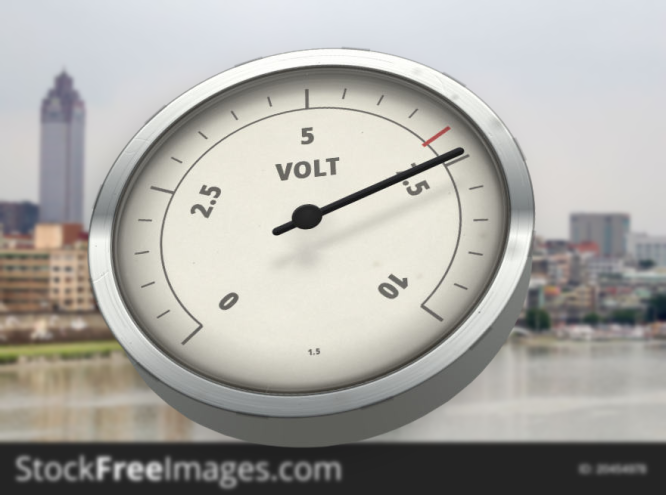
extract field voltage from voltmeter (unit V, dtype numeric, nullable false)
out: 7.5 V
